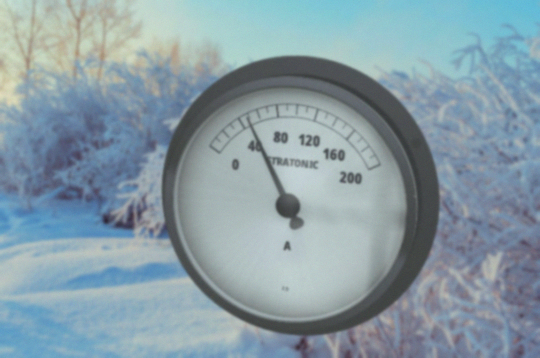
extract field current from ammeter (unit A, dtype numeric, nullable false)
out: 50 A
